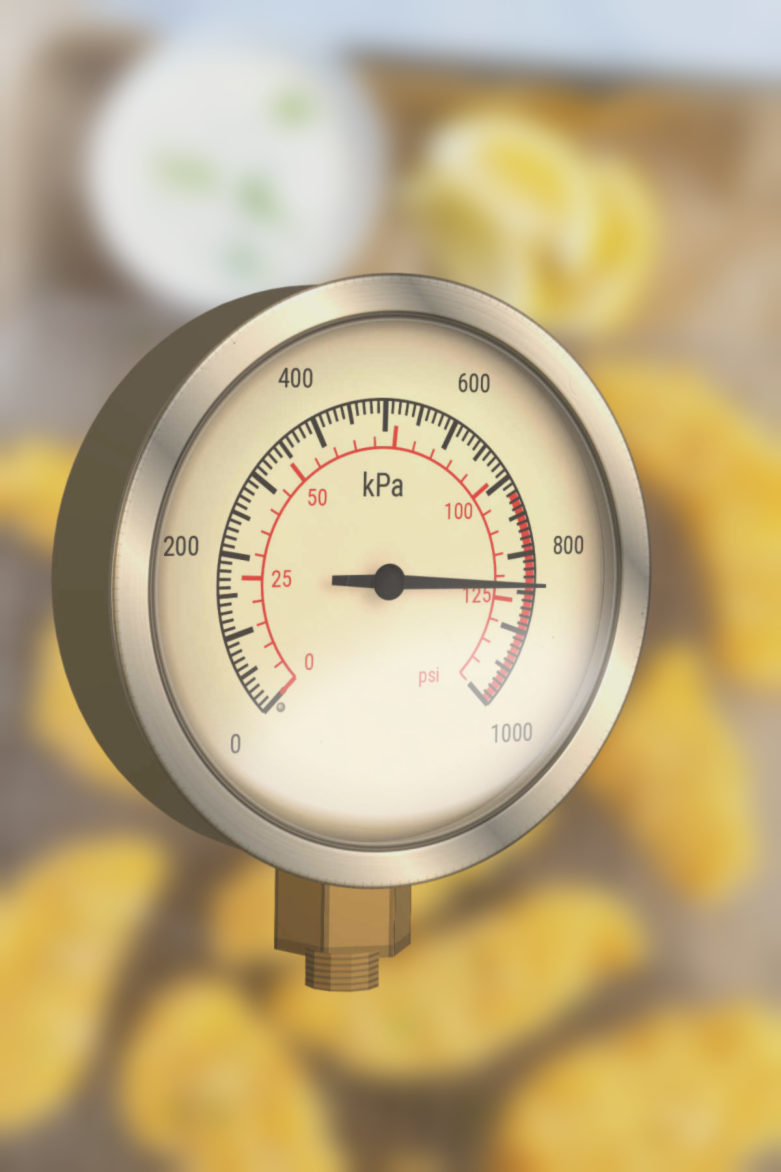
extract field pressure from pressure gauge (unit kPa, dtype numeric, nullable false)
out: 840 kPa
